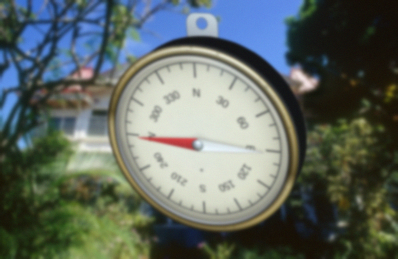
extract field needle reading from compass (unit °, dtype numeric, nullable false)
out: 270 °
